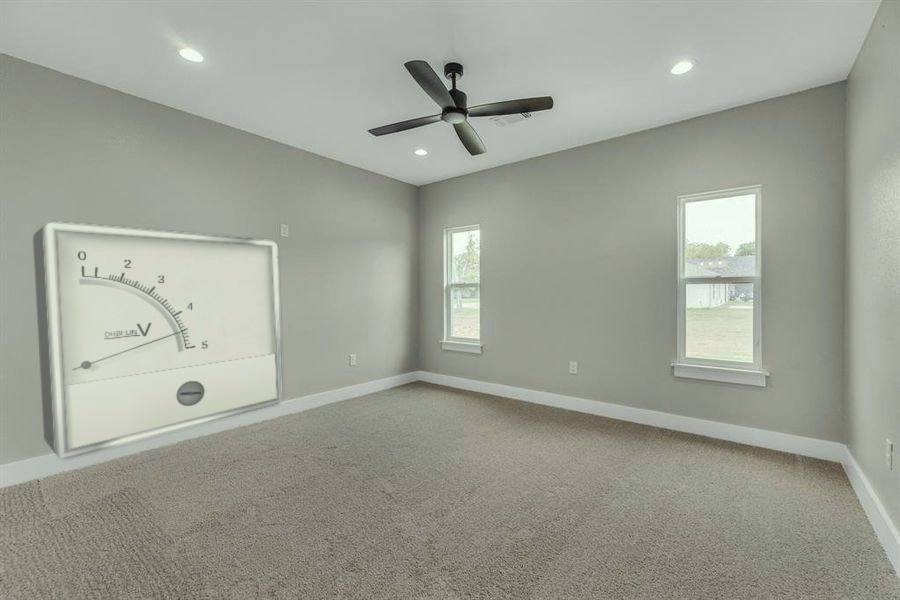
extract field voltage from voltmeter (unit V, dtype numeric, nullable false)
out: 4.5 V
